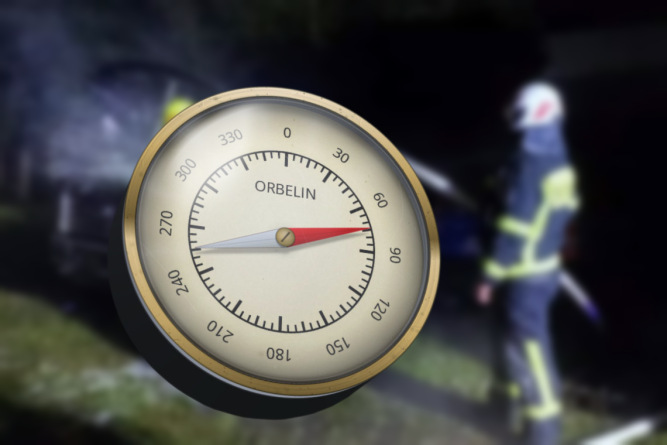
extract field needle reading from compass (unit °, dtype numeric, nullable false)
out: 75 °
